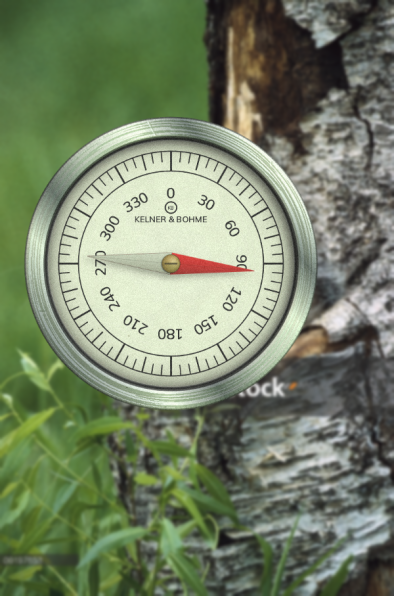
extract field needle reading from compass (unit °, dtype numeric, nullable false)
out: 95 °
